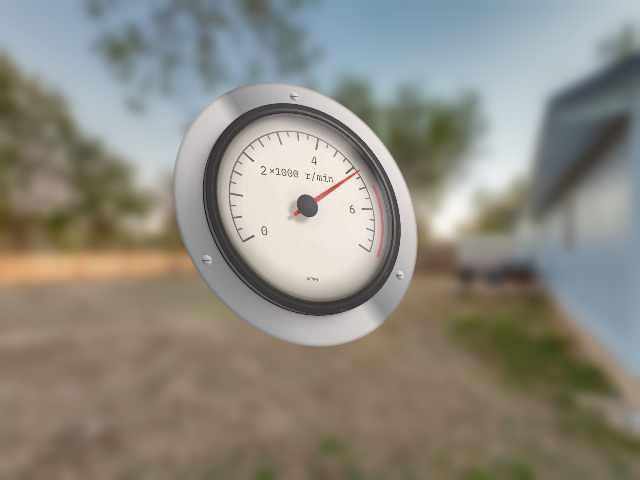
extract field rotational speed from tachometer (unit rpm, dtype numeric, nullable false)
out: 5125 rpm
